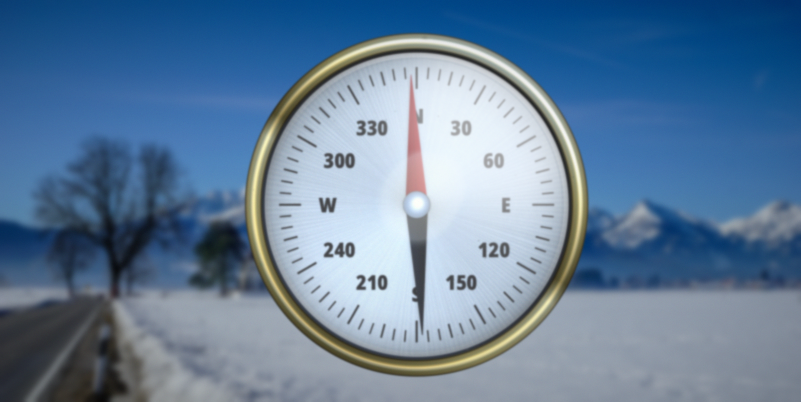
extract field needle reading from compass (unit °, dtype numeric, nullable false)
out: 357.5 °
